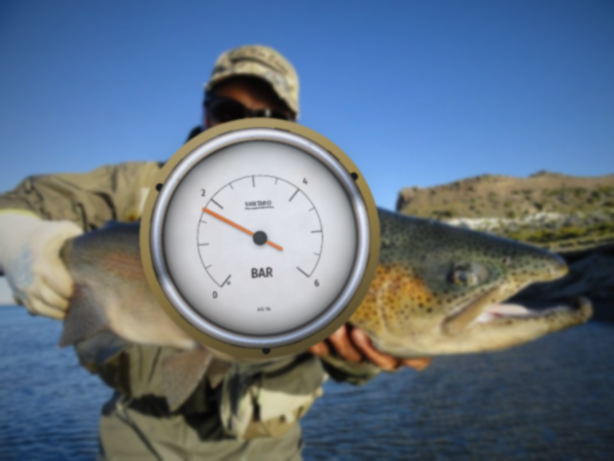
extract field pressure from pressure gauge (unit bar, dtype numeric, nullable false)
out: 1.75 bar
